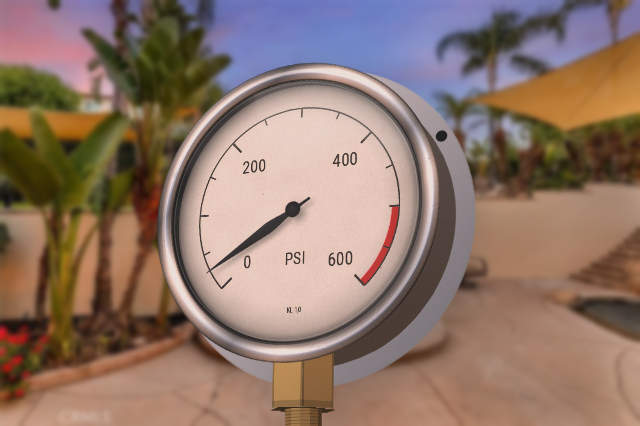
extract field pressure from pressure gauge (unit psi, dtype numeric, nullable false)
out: 25 psi
